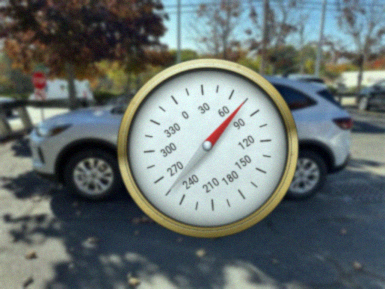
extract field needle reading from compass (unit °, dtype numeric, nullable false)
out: 75 °
